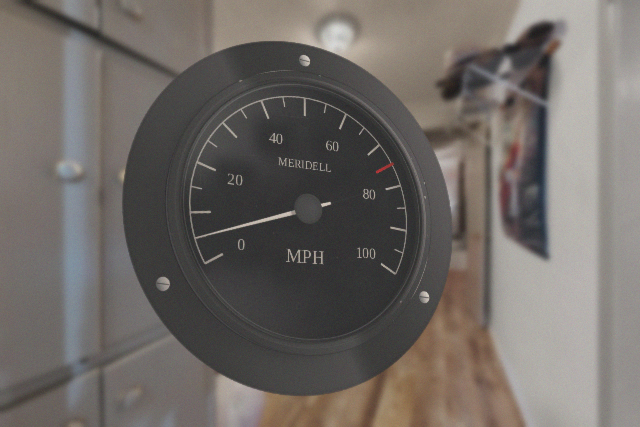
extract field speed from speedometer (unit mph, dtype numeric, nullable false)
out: 5 mph
